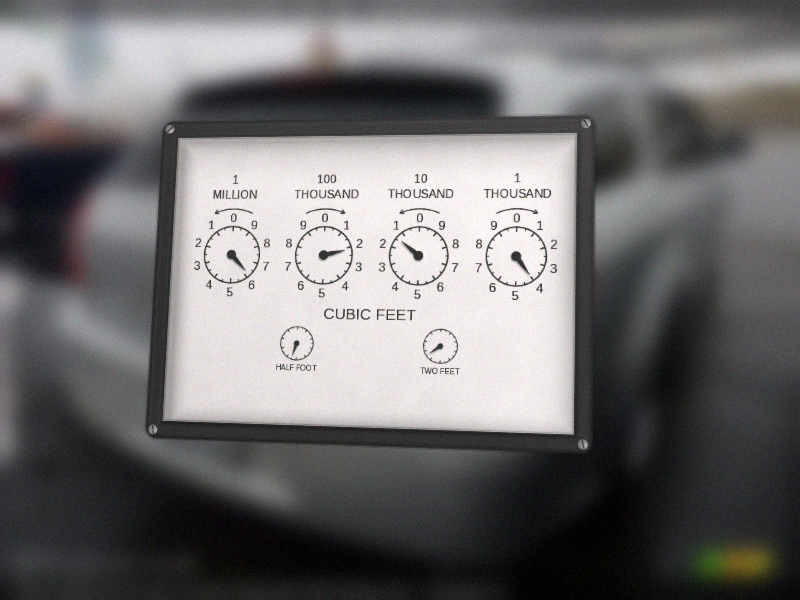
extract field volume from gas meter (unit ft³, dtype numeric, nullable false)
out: 621400 ft³
